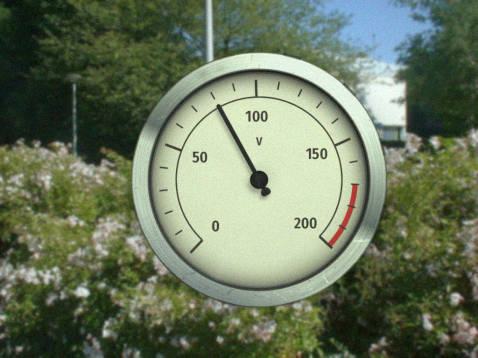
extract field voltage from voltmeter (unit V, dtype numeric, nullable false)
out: 80 V
